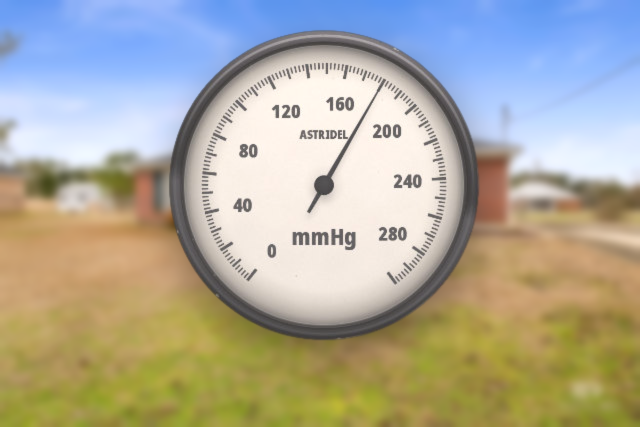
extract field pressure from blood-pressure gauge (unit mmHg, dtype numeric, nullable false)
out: 180 mmHg
